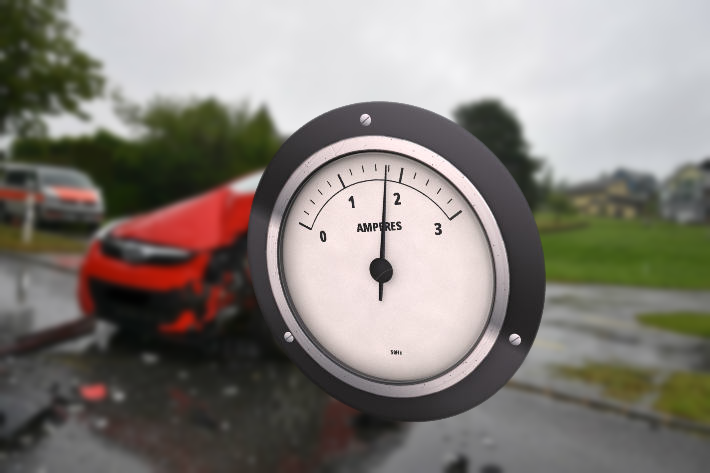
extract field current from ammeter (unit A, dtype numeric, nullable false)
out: 1.8 A
